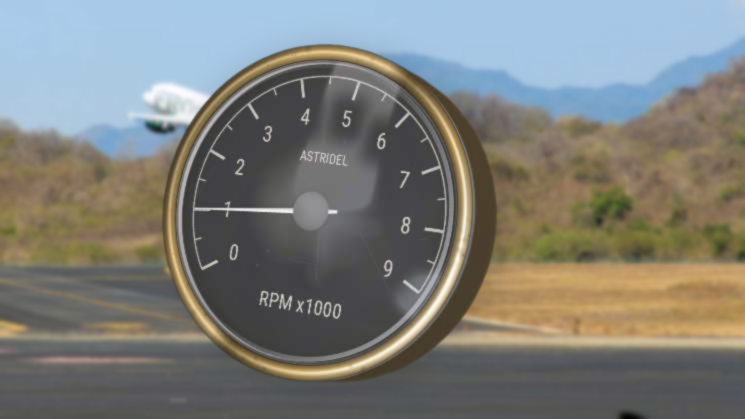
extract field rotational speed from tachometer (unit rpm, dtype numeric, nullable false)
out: 1000 rpm
